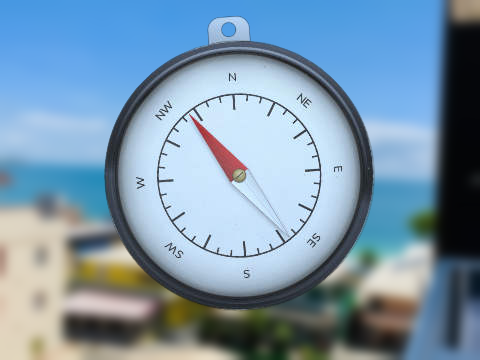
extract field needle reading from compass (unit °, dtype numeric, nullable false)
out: 325 °
